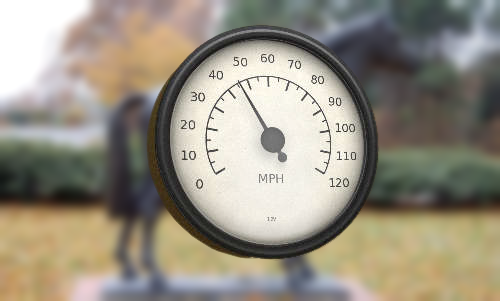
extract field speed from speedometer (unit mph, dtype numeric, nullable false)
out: 45 mph
